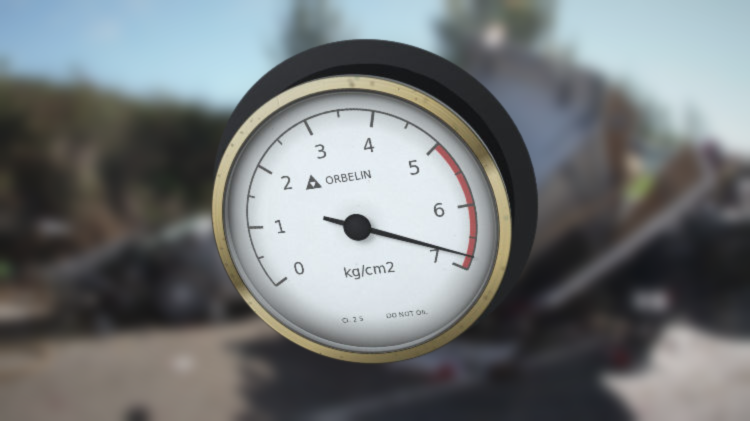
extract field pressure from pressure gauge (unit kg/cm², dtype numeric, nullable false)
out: 6.75 kg/cm²
